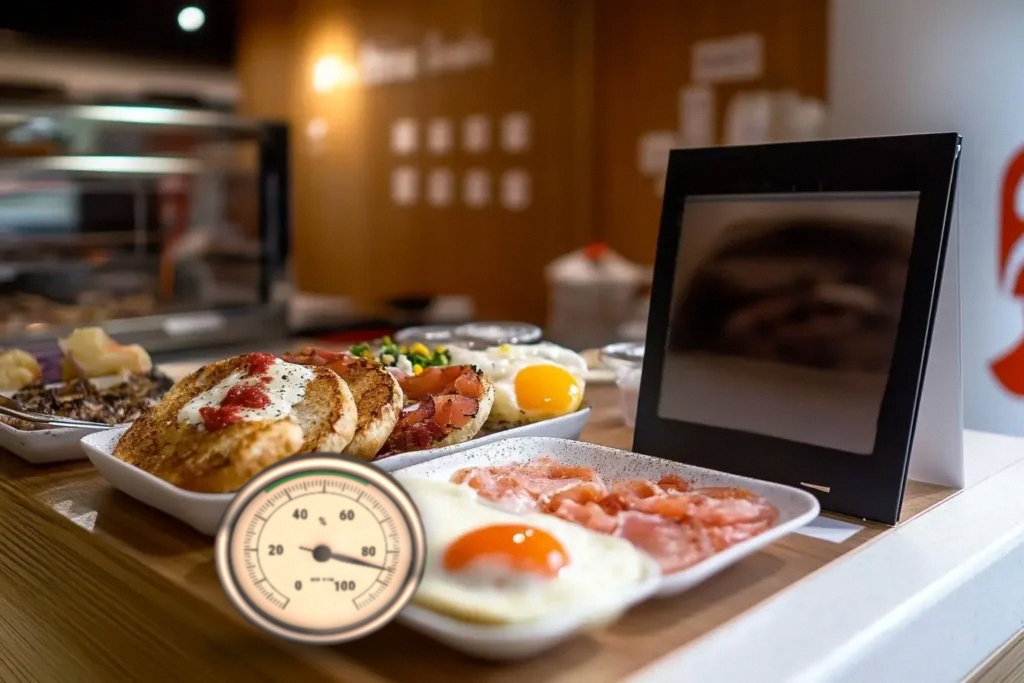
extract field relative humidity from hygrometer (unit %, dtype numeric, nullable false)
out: 85 %
